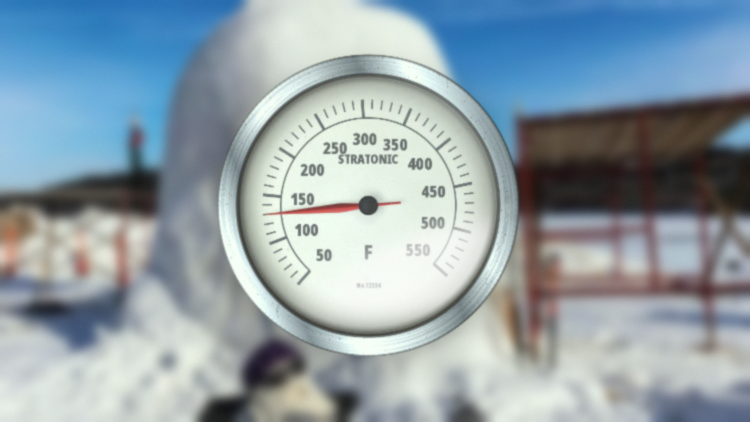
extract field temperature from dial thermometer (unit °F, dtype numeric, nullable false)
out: 130 °F
